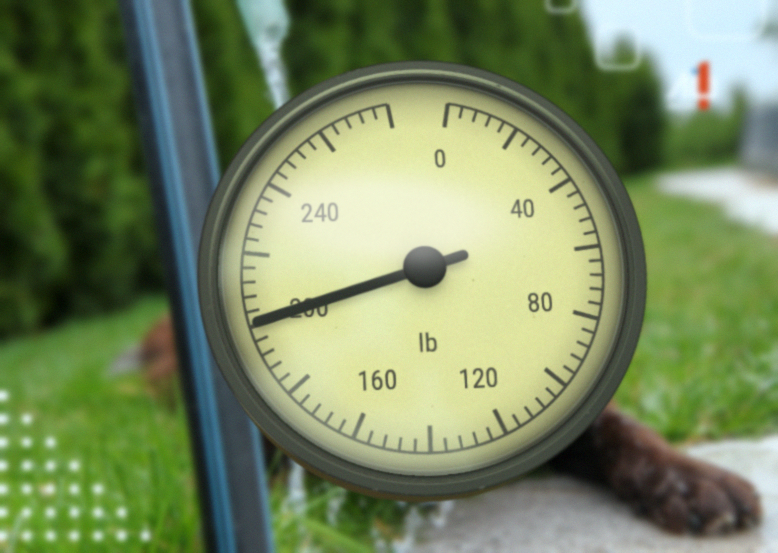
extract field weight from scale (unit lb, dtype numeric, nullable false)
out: 200 lb
